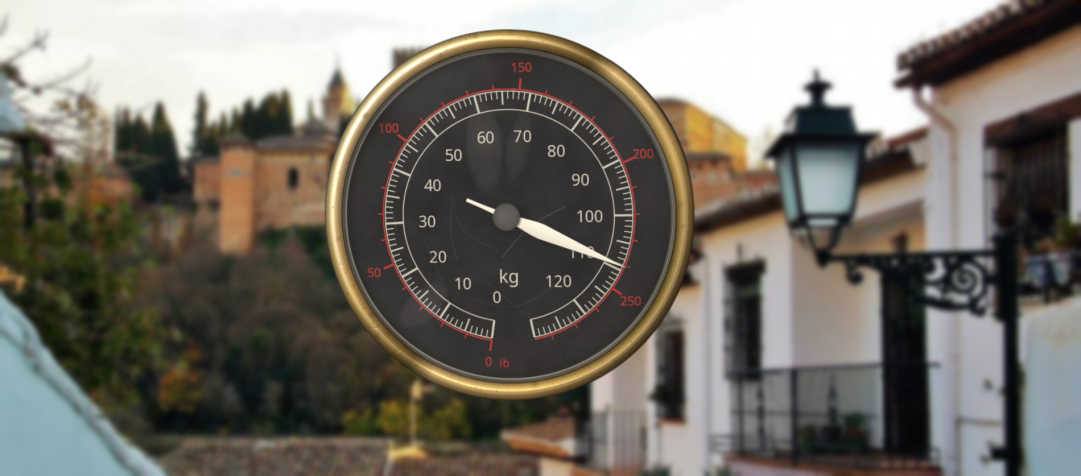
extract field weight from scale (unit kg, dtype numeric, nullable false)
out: 109 kg
